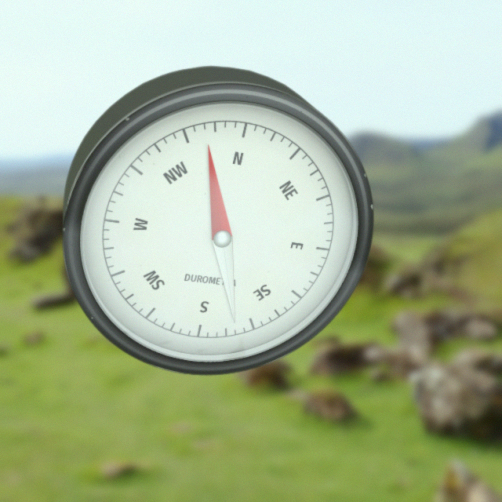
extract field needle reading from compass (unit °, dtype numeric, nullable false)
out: 340 °
